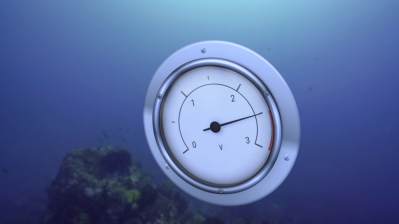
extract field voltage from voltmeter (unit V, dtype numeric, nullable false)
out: 2.5 V
